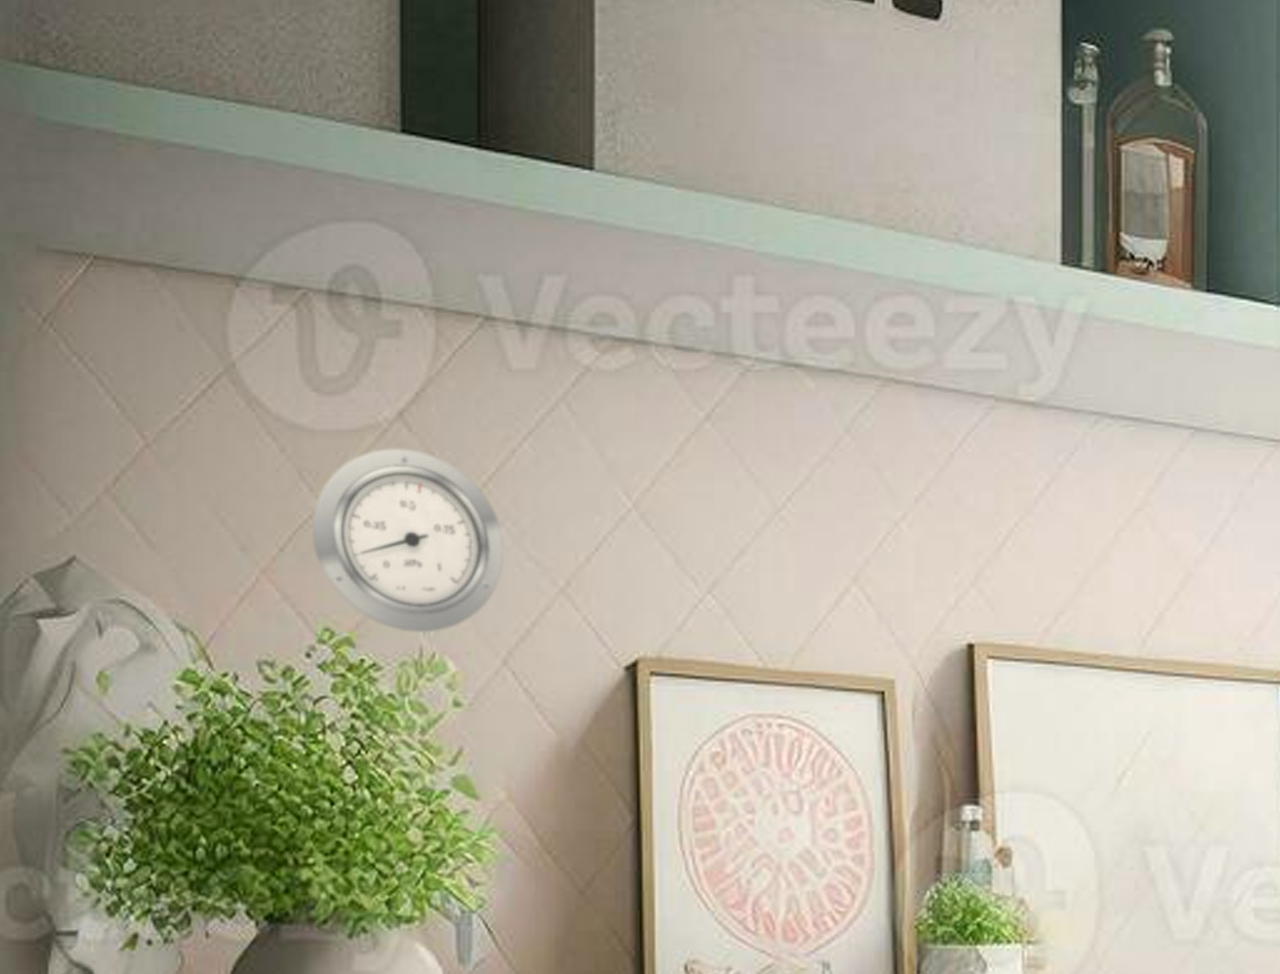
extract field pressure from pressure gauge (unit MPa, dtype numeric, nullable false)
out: 0.1 MPa
